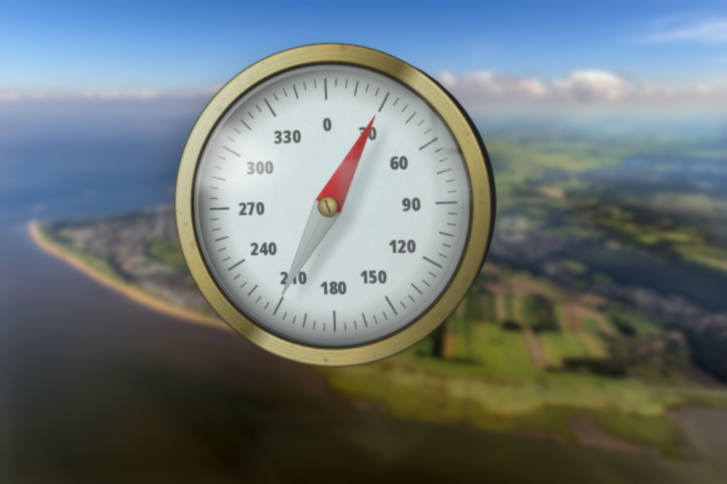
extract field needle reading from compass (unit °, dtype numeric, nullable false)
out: 30 °
